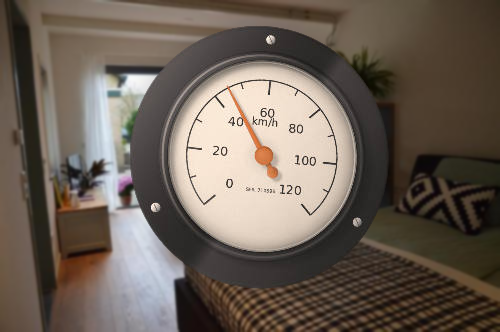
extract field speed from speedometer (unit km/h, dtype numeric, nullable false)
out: 45 km/h
